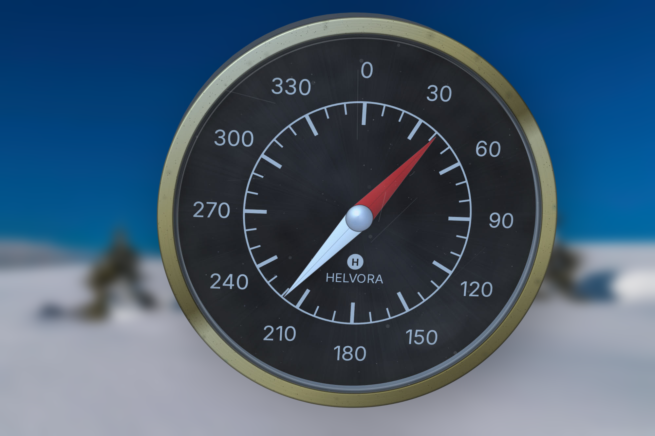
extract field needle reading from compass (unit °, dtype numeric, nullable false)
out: 40 °
